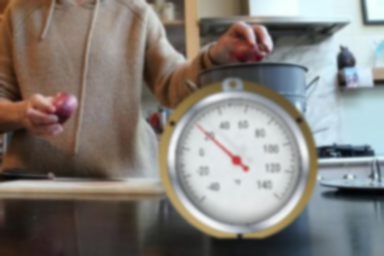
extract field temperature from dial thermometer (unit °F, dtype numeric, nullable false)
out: 20 °F
